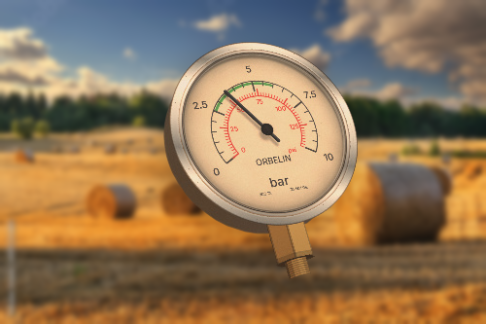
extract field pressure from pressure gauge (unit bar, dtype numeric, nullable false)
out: 3.5 bar
